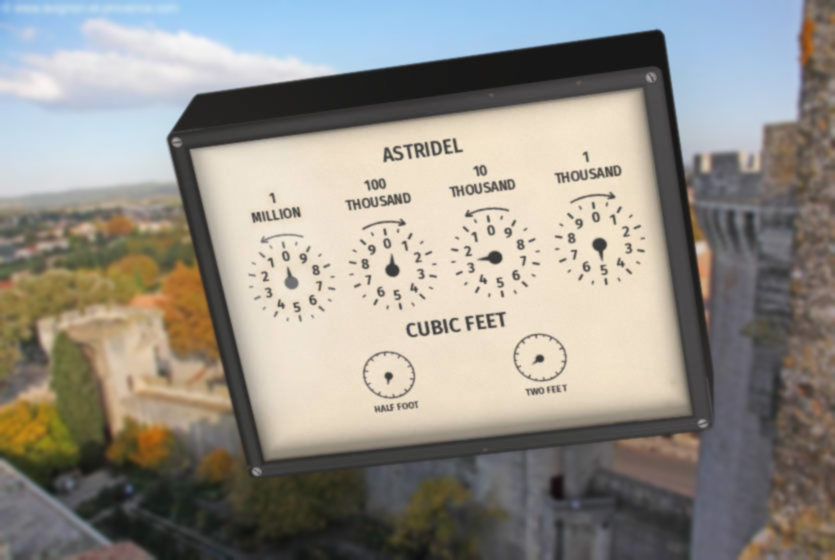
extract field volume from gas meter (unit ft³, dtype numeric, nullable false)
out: 2500 ft³
